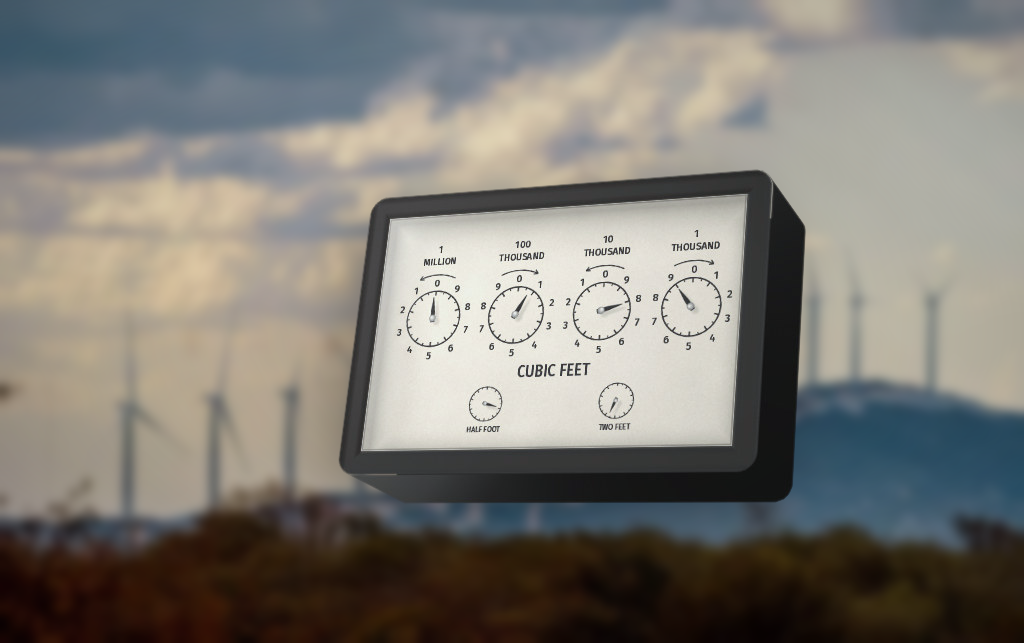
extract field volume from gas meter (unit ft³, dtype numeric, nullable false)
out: 7900 ft³
